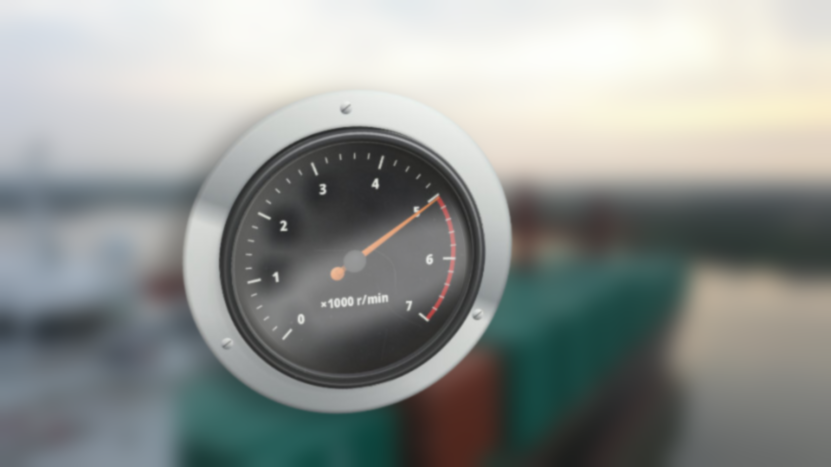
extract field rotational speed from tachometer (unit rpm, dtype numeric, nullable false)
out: 5000 rpm
